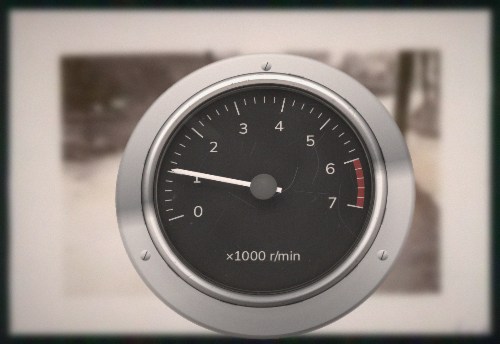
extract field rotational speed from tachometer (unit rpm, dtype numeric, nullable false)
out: 1000 rpm
